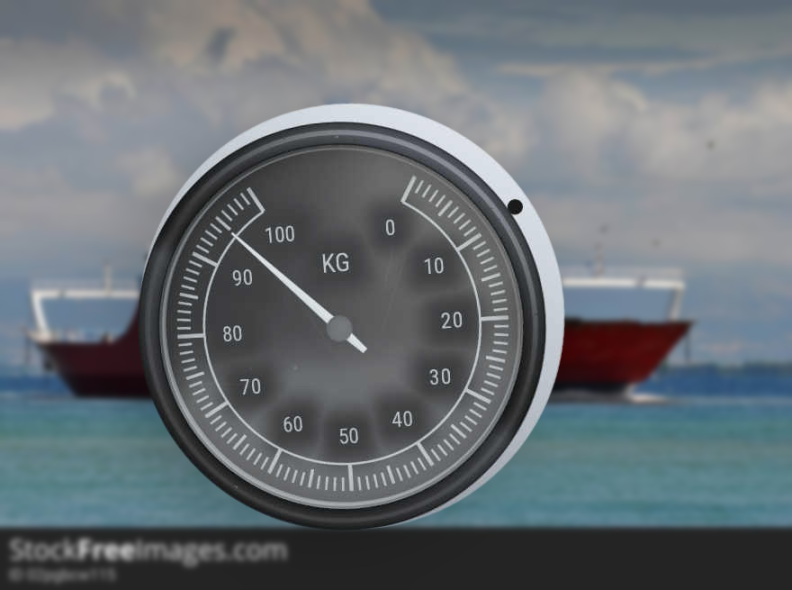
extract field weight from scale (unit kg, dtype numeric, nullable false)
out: 95 kg
